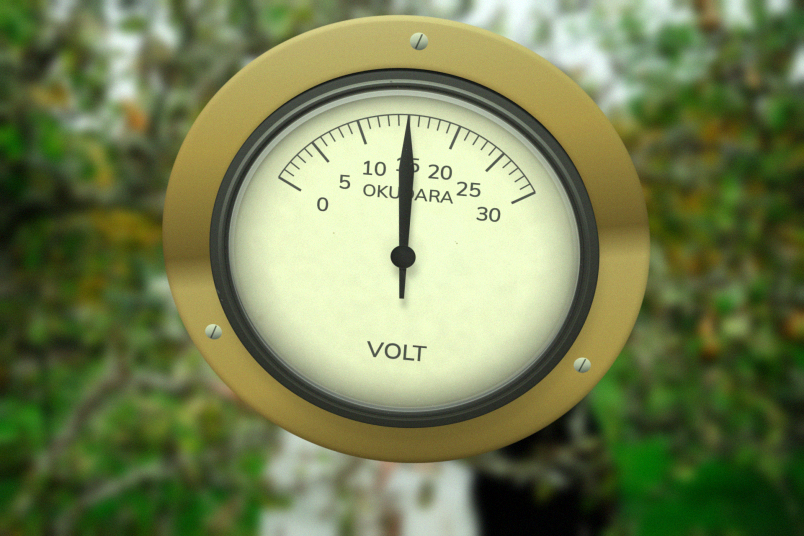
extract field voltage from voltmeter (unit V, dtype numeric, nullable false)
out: 15 V
